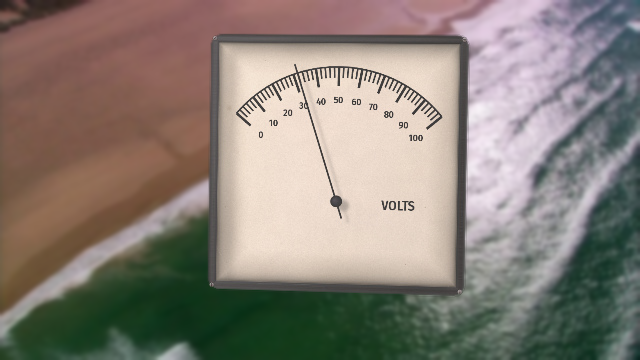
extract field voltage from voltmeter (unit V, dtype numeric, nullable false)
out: 32 V
